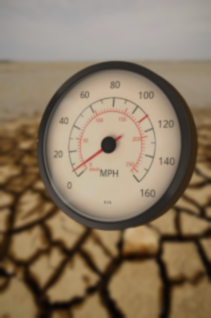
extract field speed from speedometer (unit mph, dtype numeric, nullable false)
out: 5 mph
